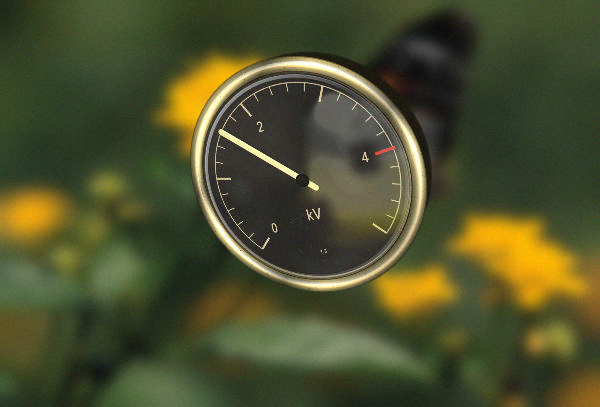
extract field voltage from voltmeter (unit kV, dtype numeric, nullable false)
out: 1.6 kV
